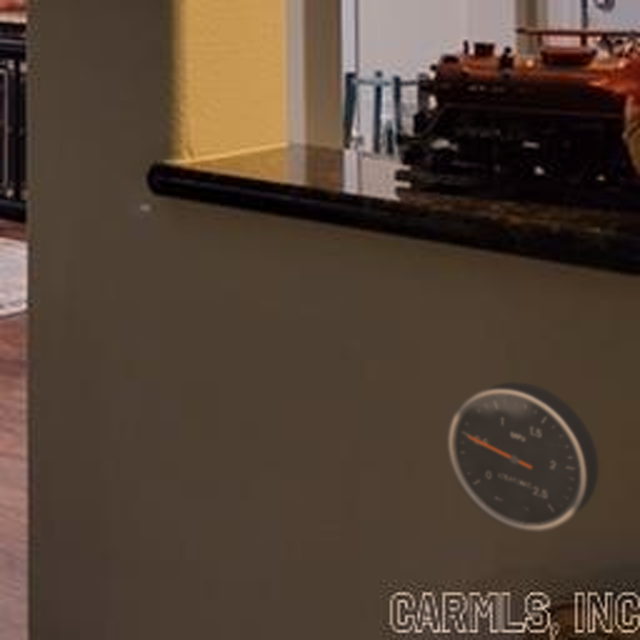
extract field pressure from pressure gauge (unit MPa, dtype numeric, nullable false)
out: 0.5 MPa
